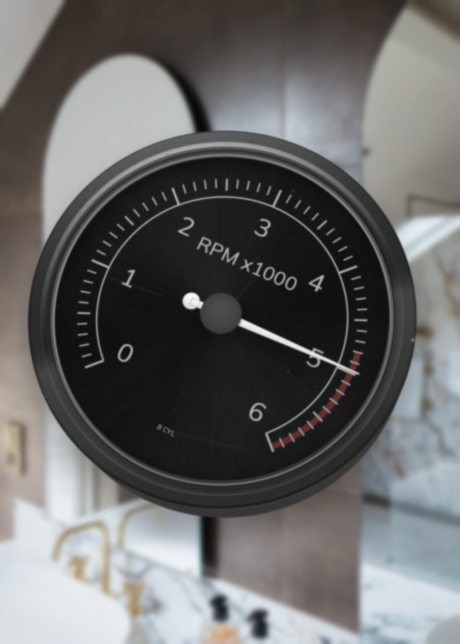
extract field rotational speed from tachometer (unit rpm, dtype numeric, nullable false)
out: 5000 rpm
